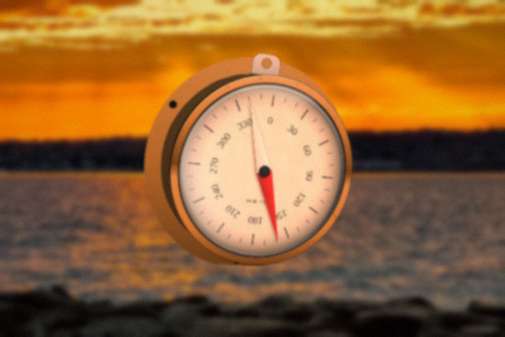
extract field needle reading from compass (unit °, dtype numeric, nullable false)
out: 160 °
